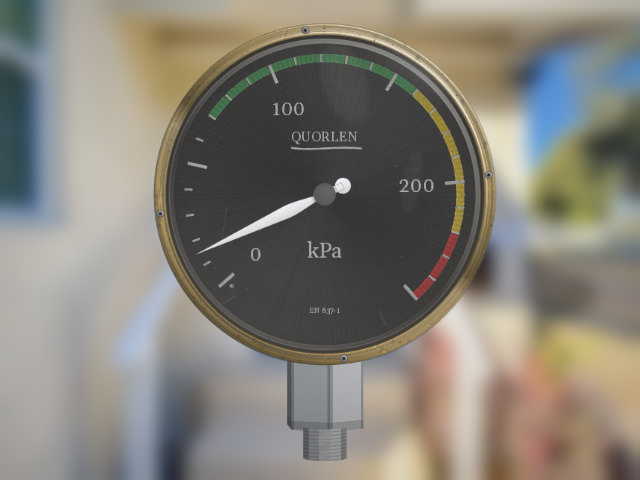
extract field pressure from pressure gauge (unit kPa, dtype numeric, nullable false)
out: 15 kPa
